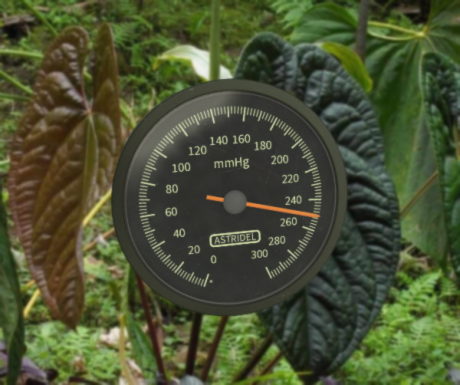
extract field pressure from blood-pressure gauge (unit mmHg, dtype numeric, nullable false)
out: 250 mmHg
